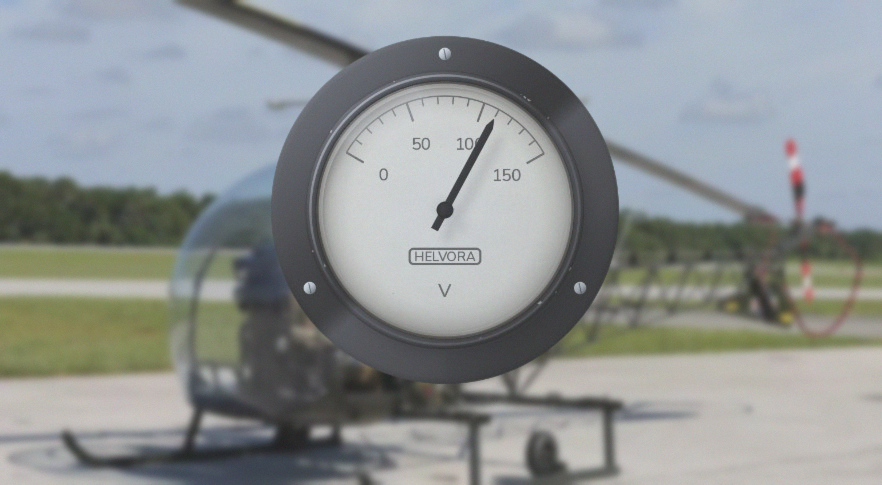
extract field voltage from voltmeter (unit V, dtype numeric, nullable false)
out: 110 V
